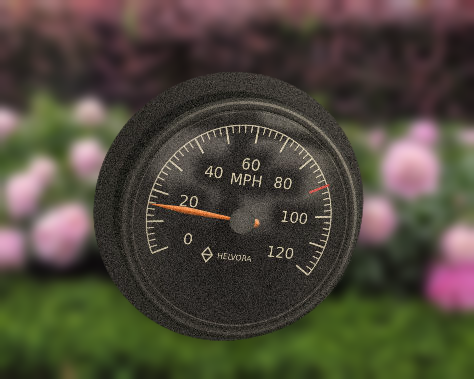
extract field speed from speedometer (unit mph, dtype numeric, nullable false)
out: 16 mph
